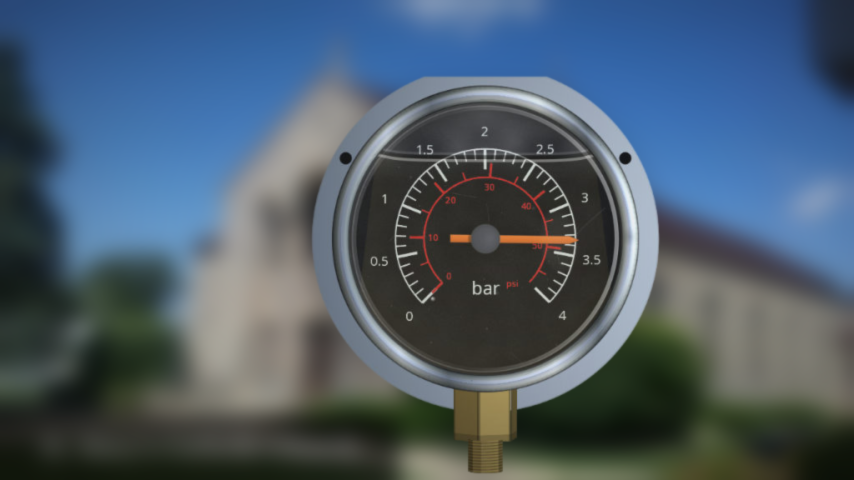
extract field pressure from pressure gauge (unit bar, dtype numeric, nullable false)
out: 3.35 bar
